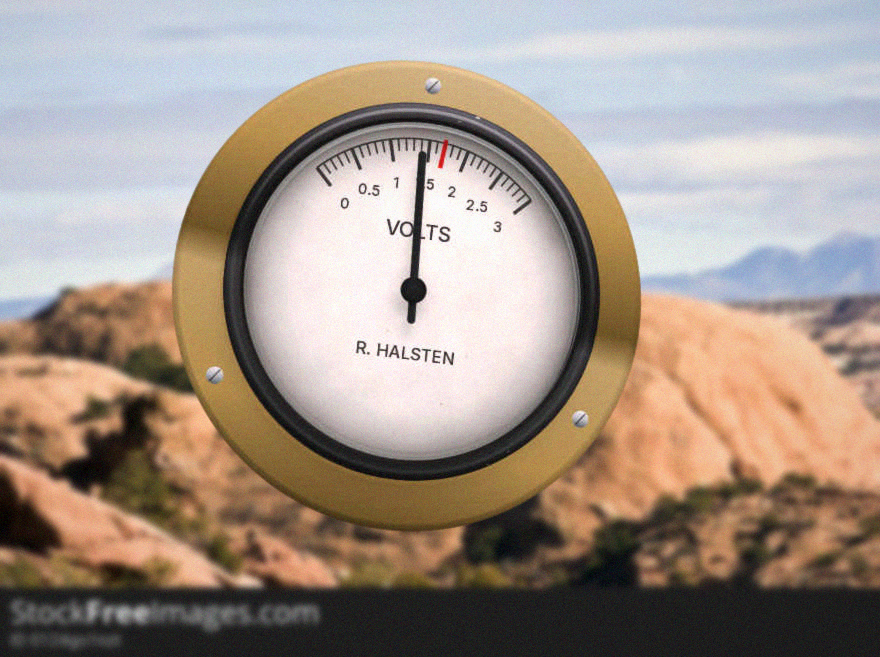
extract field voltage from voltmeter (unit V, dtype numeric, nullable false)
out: 1.4 V
